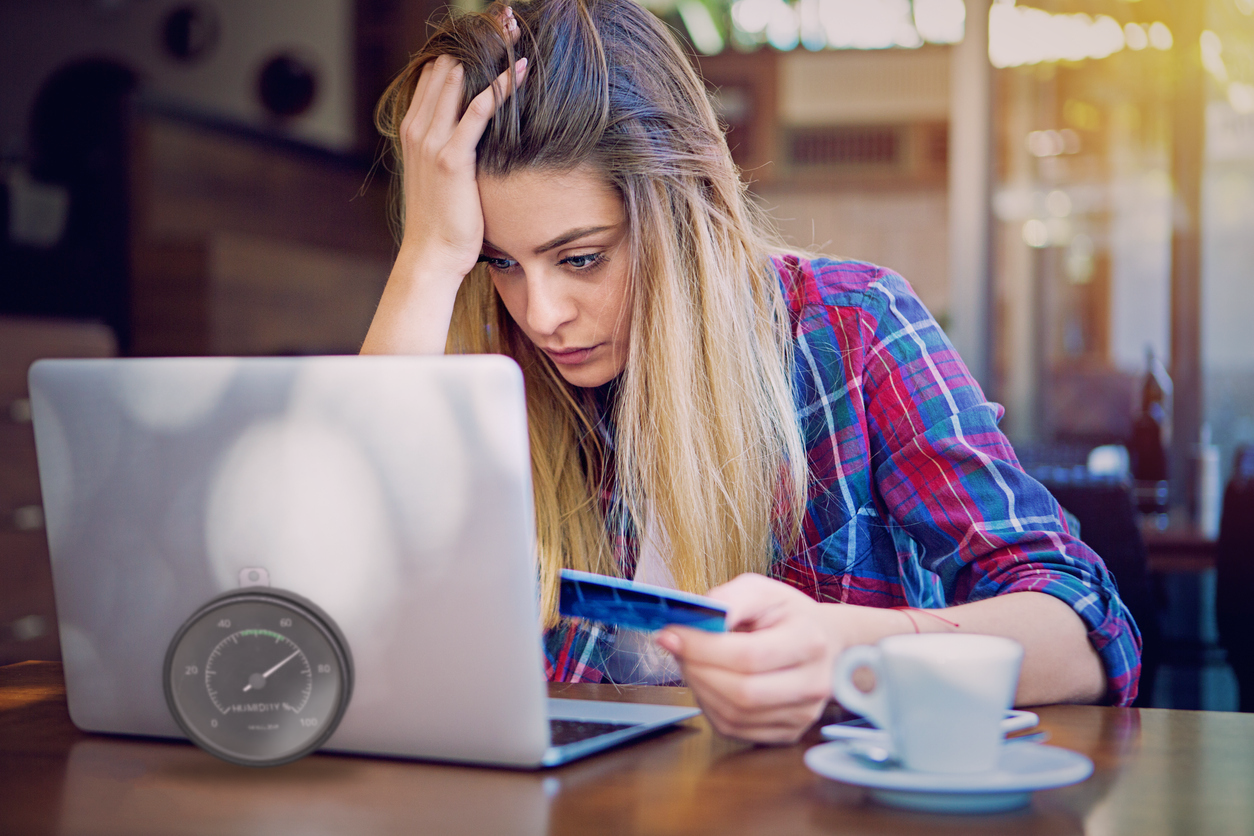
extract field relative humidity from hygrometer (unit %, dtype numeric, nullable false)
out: 70 %
